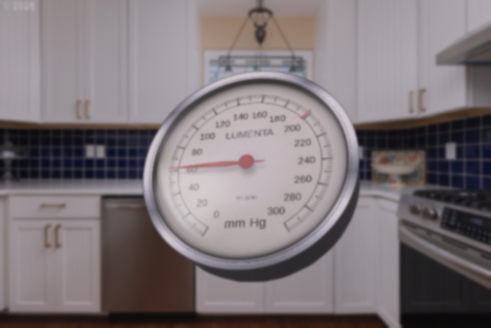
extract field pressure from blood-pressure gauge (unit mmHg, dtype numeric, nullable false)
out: 60 mmHg
